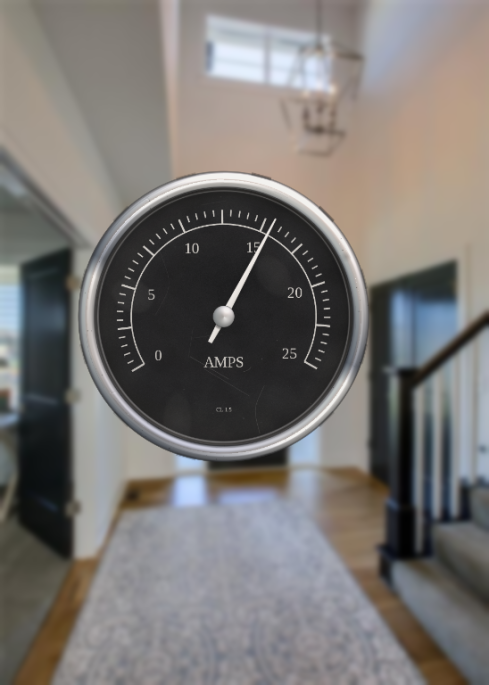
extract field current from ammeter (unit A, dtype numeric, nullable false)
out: 15.5 A
